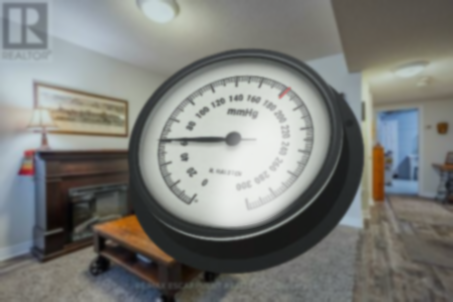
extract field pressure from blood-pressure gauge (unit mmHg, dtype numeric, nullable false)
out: 60 mmHg
